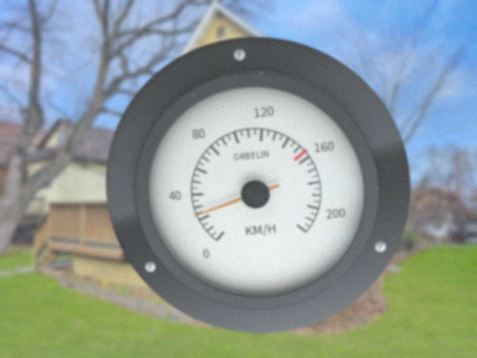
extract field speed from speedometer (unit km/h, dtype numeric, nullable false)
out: 25 km/h
